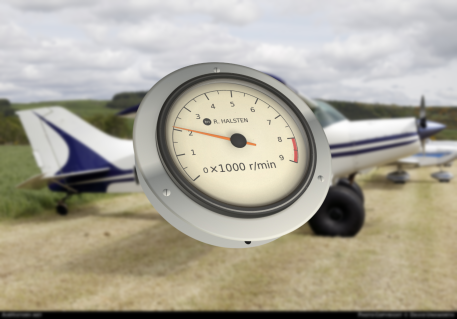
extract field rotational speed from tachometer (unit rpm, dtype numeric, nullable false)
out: 2000 rpm
